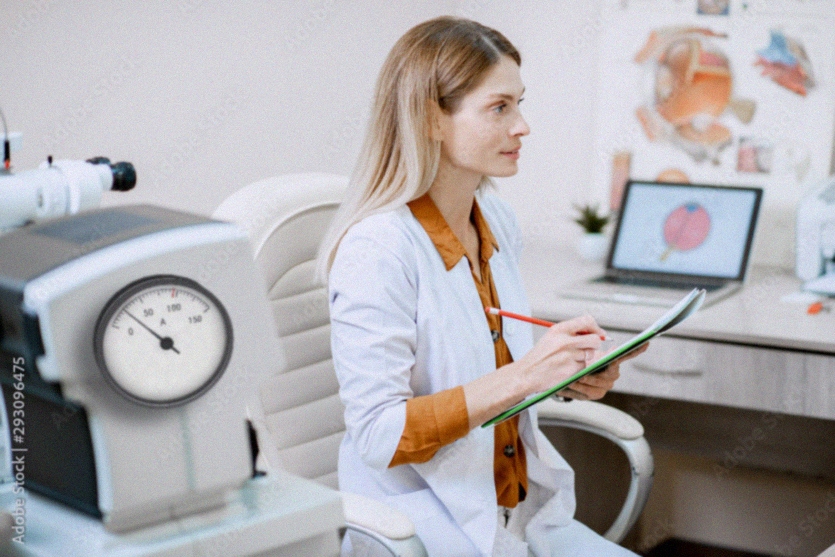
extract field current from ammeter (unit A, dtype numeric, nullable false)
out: 25 A
